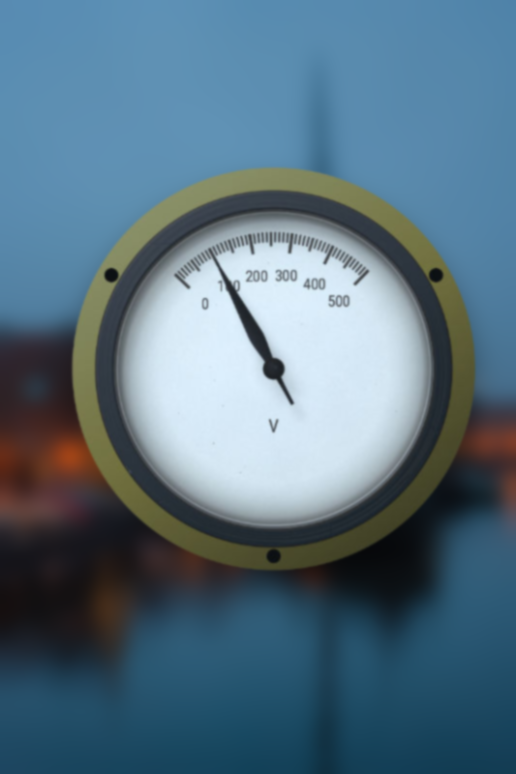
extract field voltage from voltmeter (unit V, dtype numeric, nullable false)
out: 100 V
